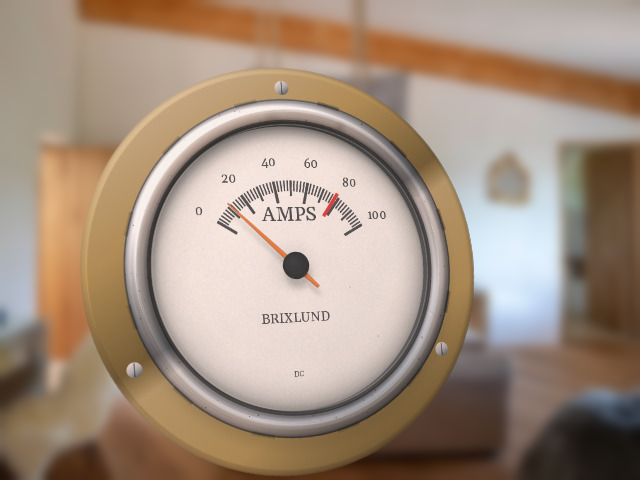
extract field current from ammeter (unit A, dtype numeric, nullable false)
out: 10 A
